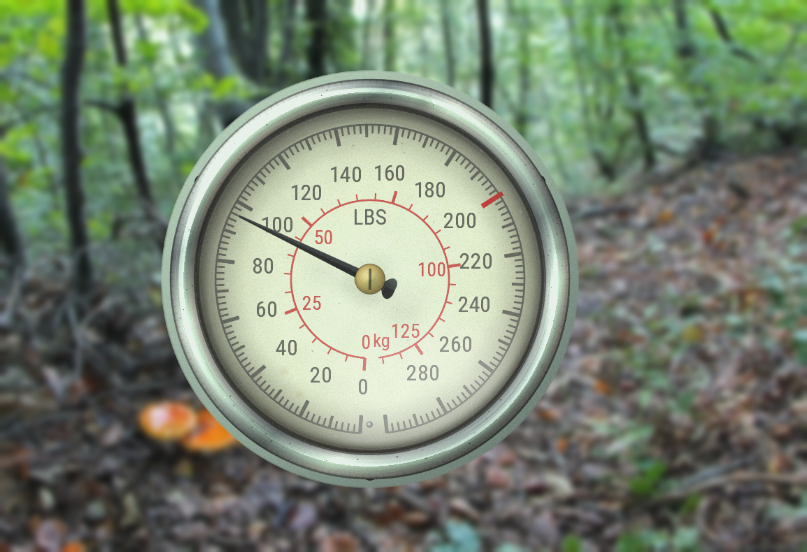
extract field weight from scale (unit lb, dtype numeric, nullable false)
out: 96 lb
